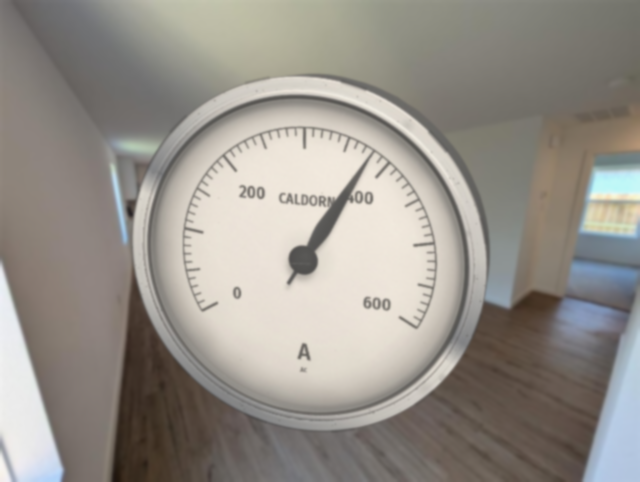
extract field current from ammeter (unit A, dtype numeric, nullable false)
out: 380 A
